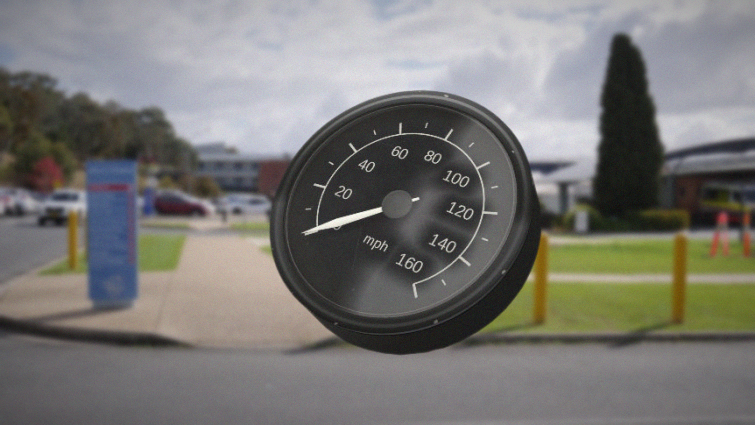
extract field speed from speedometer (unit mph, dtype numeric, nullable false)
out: 0 mph
